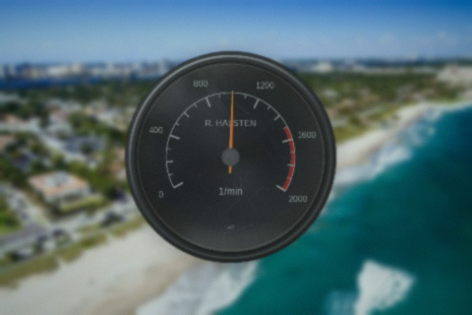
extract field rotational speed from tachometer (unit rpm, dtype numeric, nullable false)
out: 1000 rpm
